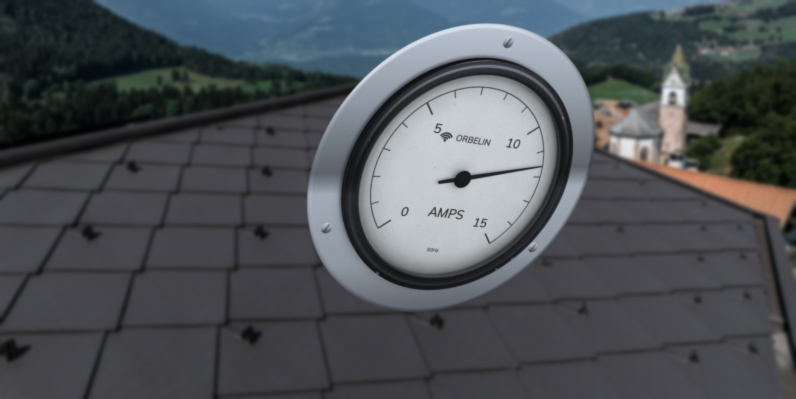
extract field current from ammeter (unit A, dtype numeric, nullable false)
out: 11.5 A
